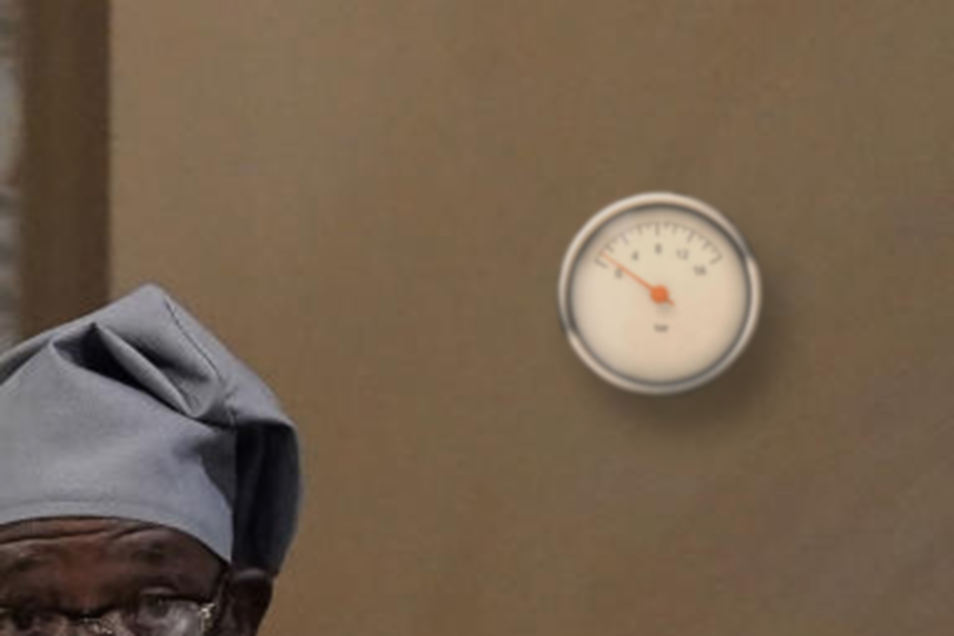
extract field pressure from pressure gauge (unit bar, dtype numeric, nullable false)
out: 1 bar
